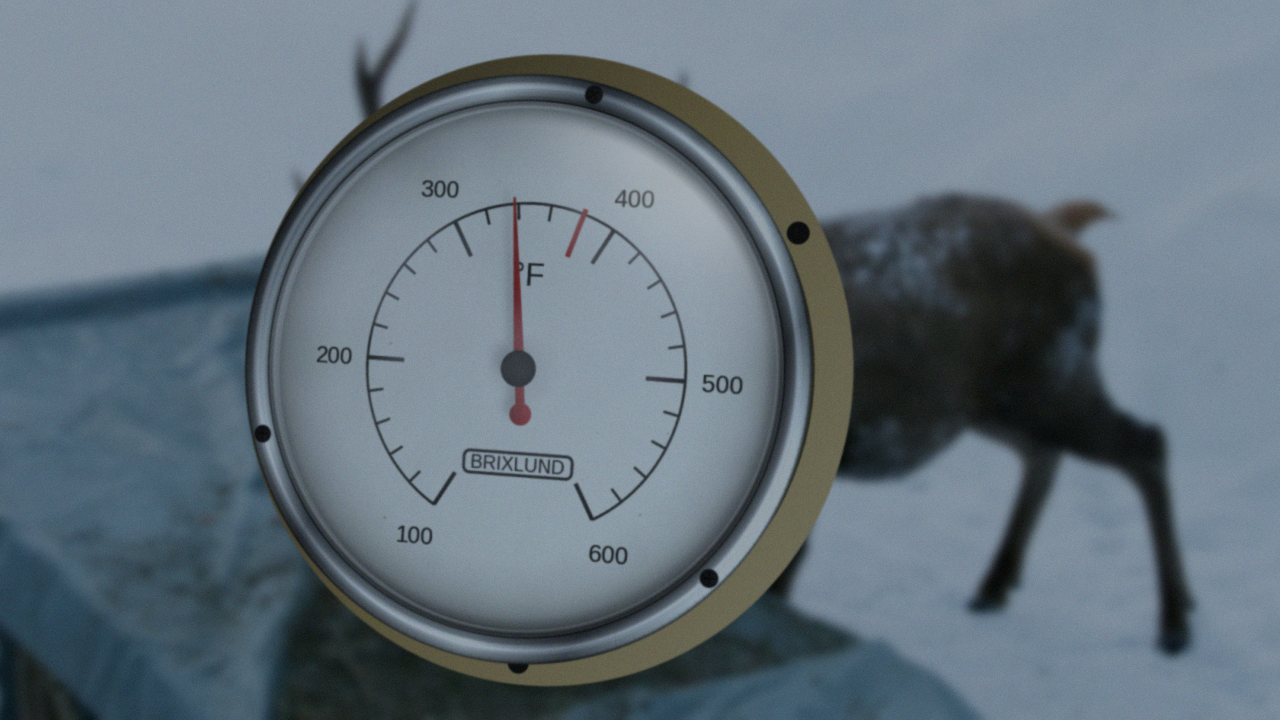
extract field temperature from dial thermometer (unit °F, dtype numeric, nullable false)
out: 340 °F
